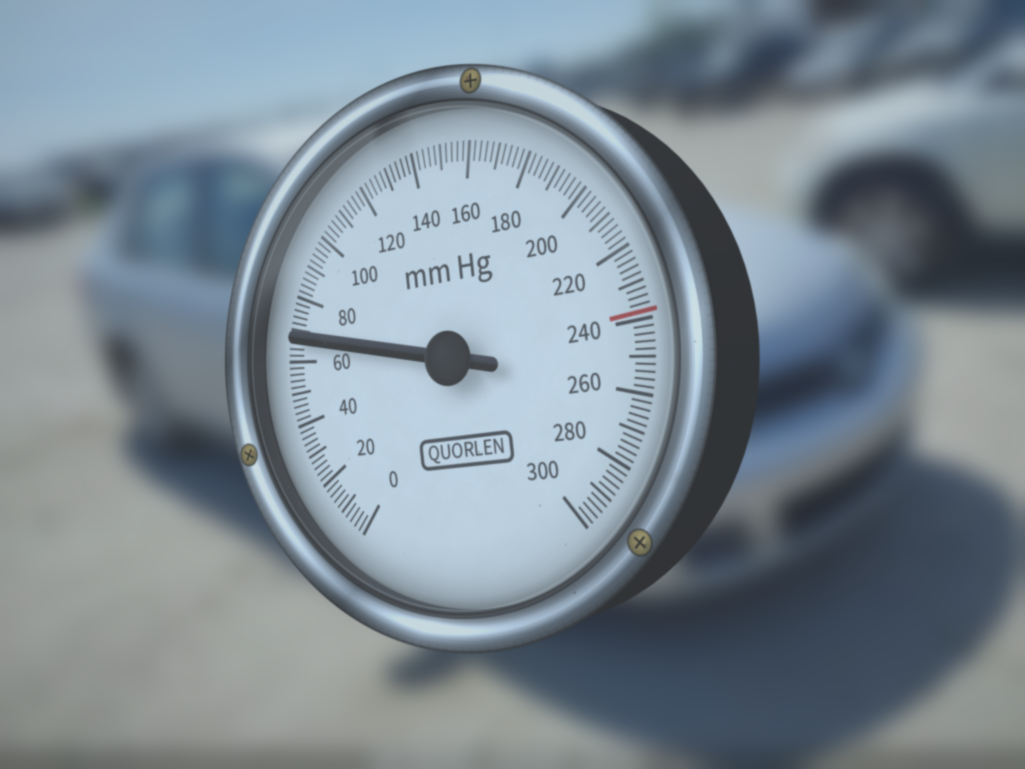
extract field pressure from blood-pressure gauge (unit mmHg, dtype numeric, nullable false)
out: 68 mmHg
